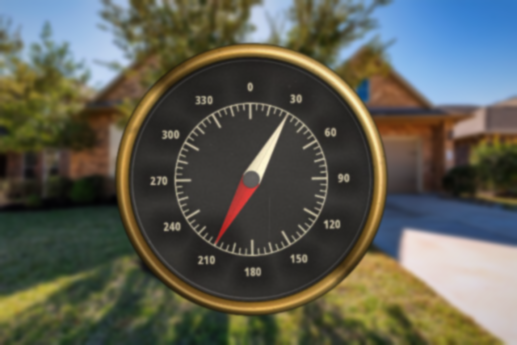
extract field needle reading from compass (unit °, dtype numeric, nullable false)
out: 210 °
